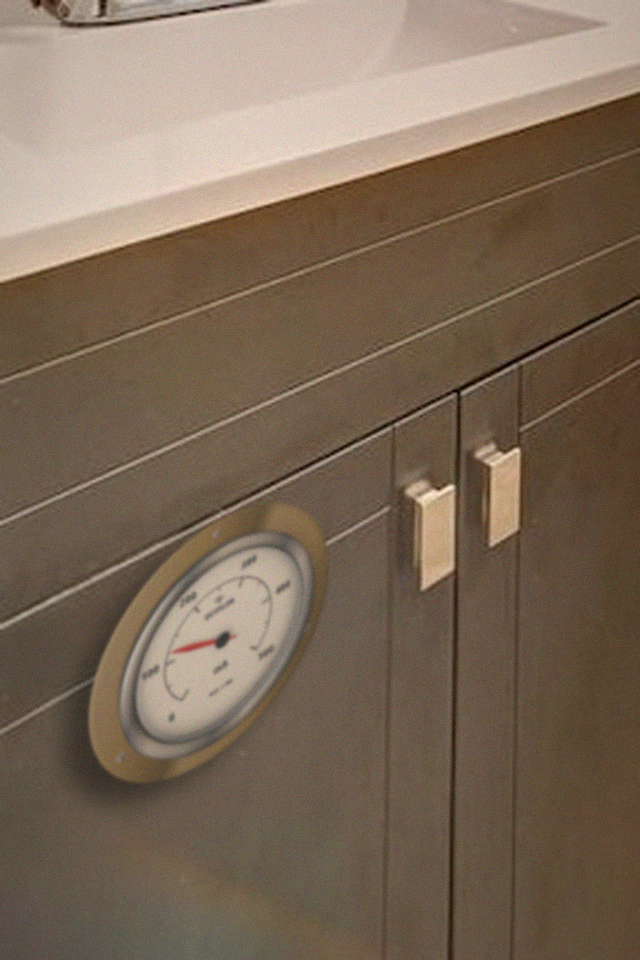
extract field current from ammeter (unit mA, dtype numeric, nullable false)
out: 125 mA
